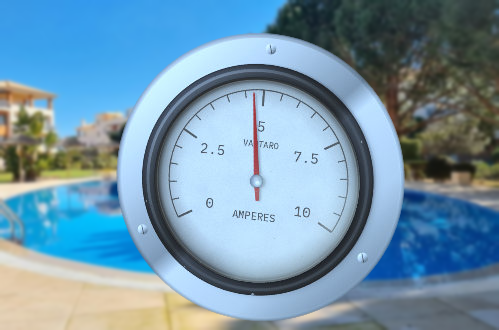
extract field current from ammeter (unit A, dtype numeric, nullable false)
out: 4.75 A
